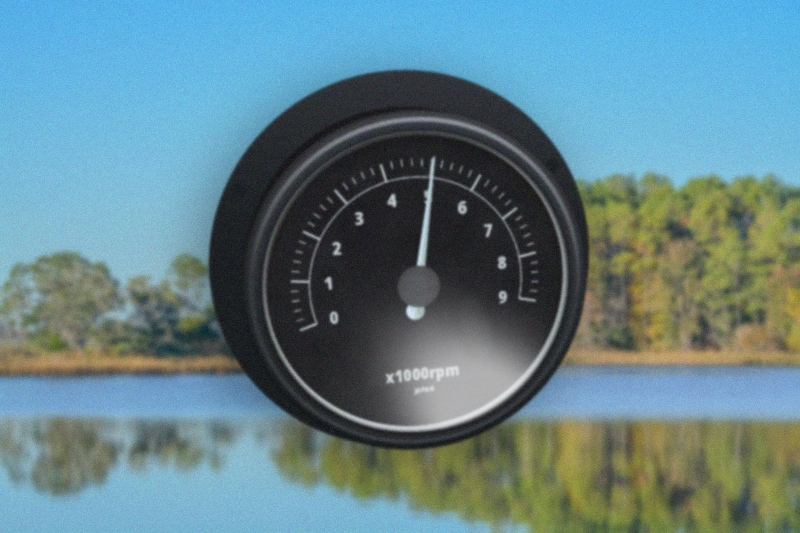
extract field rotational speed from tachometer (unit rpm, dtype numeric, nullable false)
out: 5000 rpm
